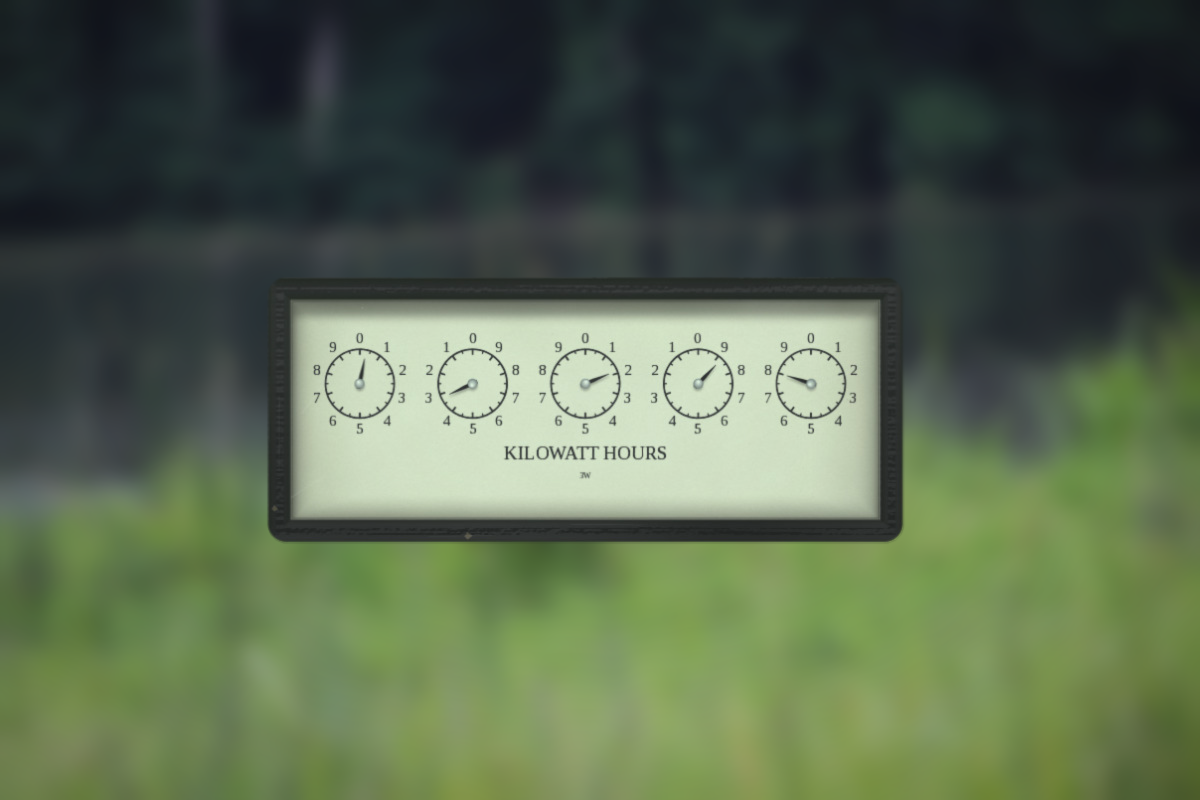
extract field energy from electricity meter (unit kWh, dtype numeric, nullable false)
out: 3188 kWh
